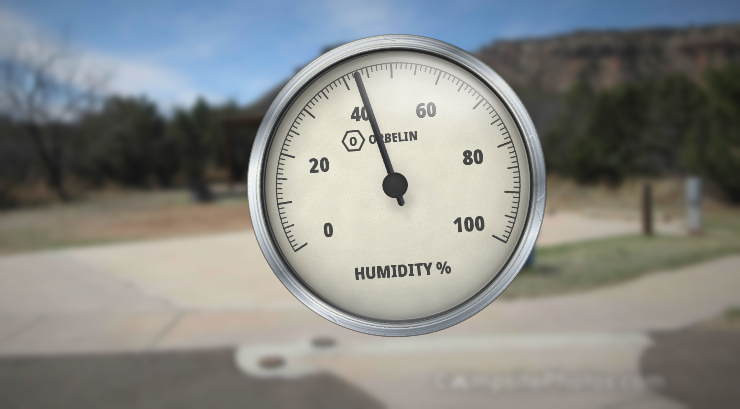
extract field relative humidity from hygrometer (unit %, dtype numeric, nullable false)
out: 43 %
